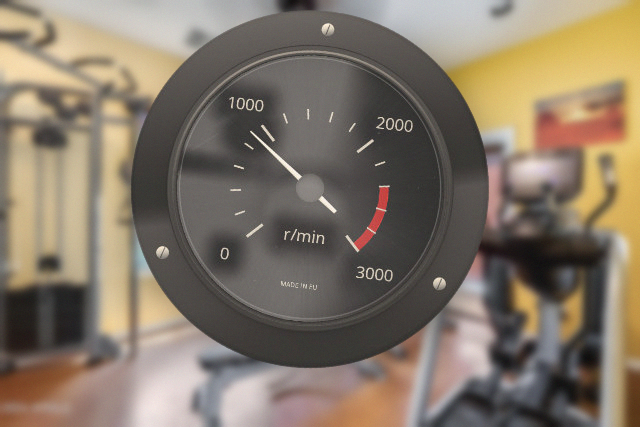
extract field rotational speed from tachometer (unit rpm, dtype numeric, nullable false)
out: 900 rpm
